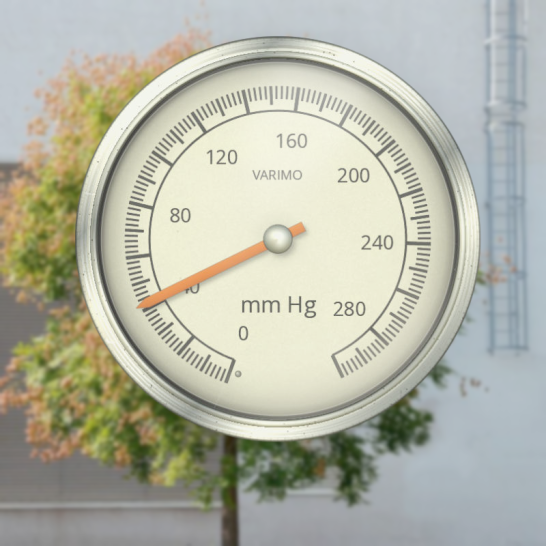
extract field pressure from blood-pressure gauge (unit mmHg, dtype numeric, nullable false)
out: 42 mmHg
